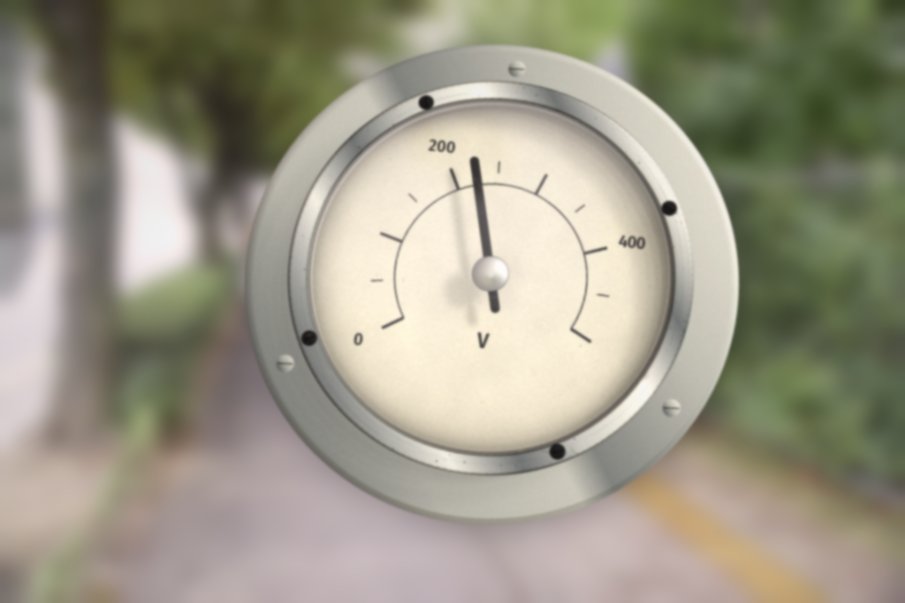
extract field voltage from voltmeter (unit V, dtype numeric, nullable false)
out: 225 V
